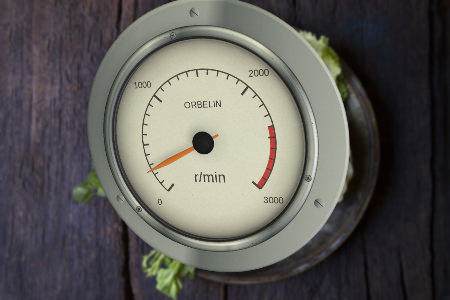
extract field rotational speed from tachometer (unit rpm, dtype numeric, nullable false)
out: 250 rpm
